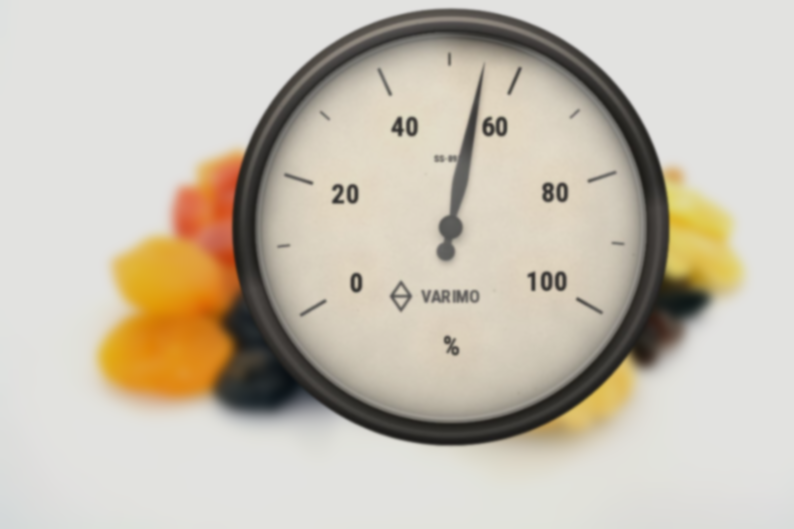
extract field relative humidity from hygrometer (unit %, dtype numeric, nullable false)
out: 55 %
